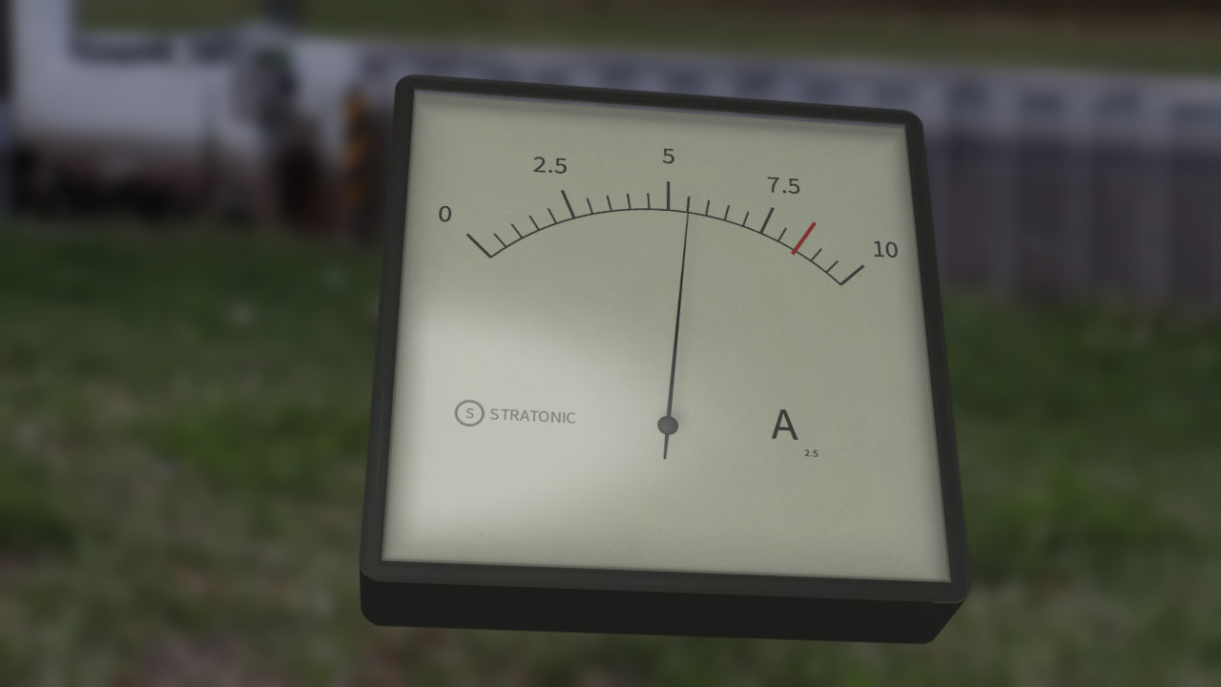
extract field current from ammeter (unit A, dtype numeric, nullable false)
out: 5.5 A
